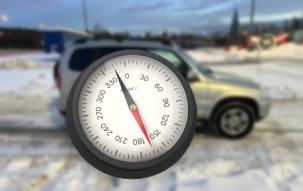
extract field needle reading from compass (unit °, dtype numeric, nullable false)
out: 165 °
